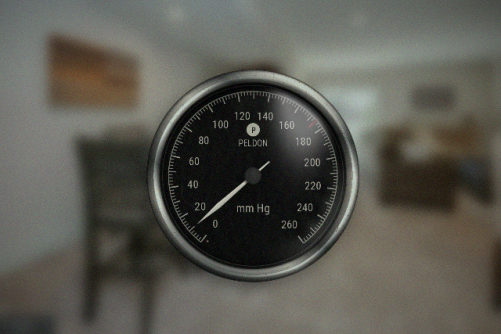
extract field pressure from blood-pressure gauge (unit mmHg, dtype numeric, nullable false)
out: 10 mmHg
